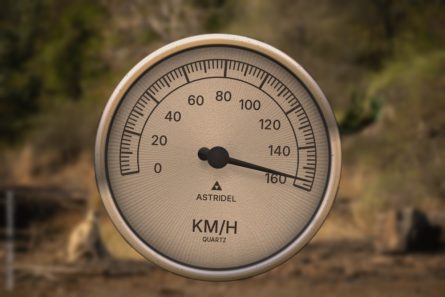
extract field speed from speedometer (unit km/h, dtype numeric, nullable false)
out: 156 km/h
